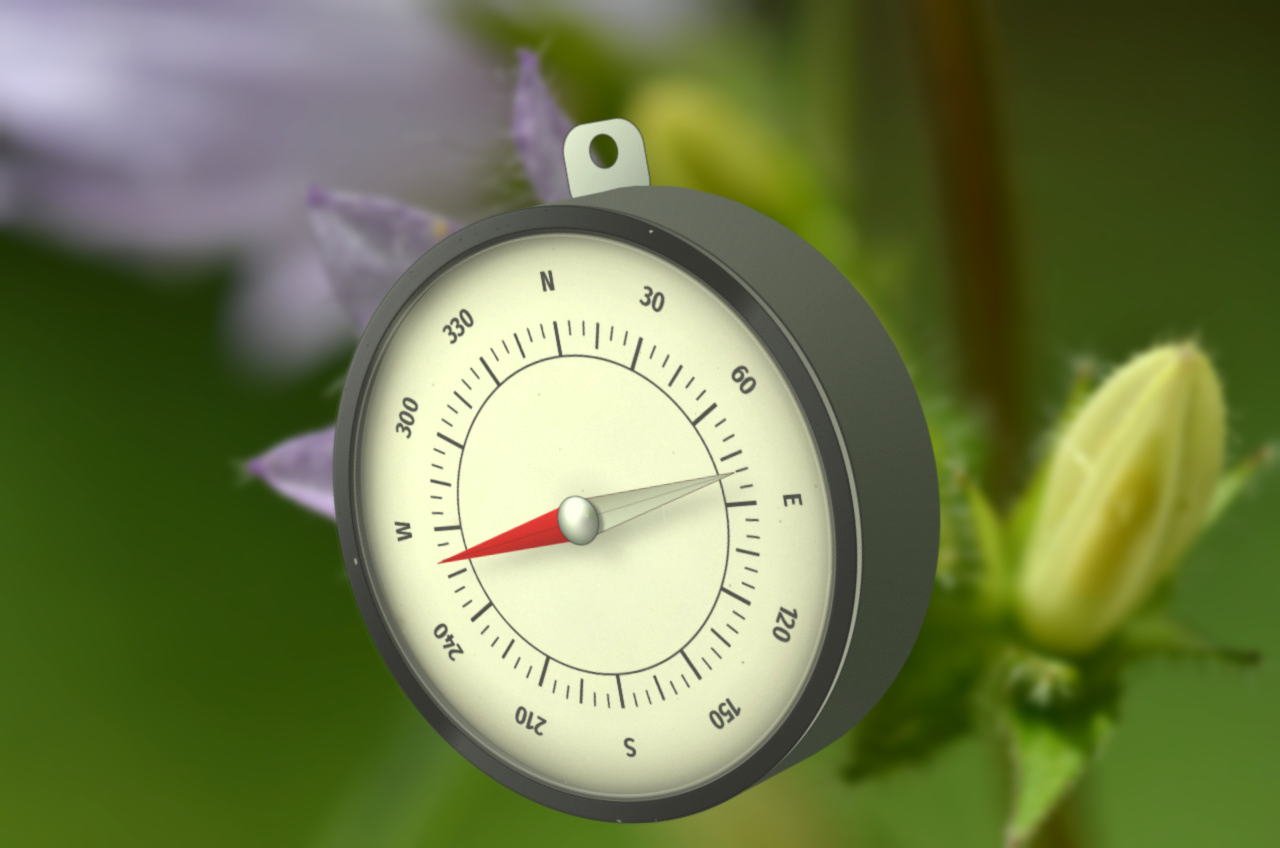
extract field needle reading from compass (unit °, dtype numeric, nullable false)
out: 260 °
